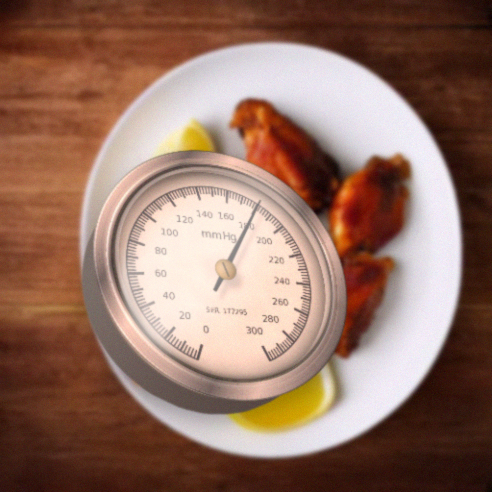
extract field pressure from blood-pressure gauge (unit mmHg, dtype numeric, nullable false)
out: 180 mmHg
